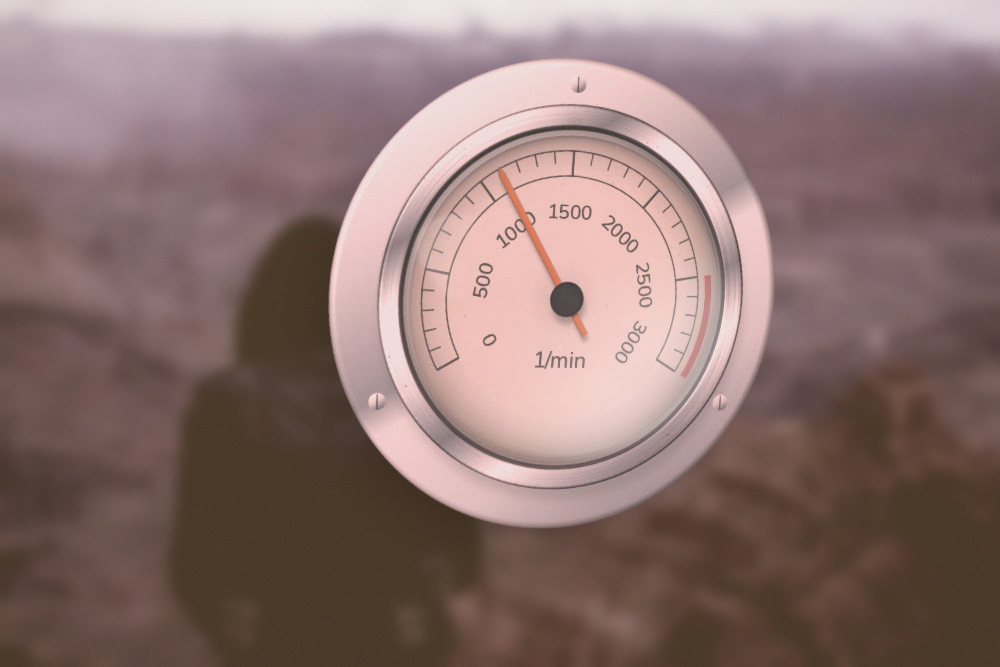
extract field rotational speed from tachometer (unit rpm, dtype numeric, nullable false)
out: 1100 rpm
